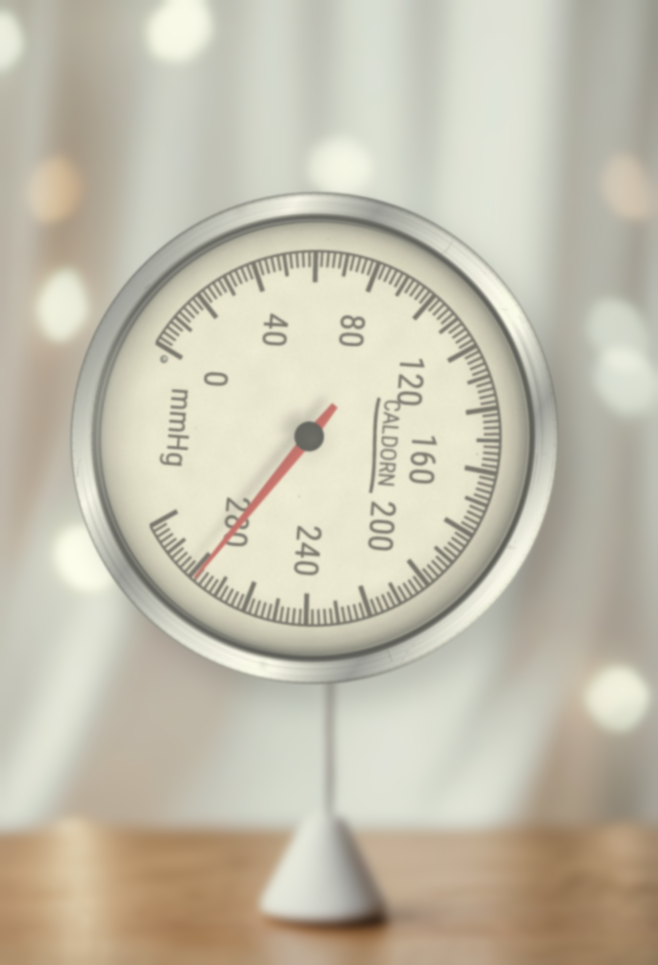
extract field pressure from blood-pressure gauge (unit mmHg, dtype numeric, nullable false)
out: 278 mmHg
